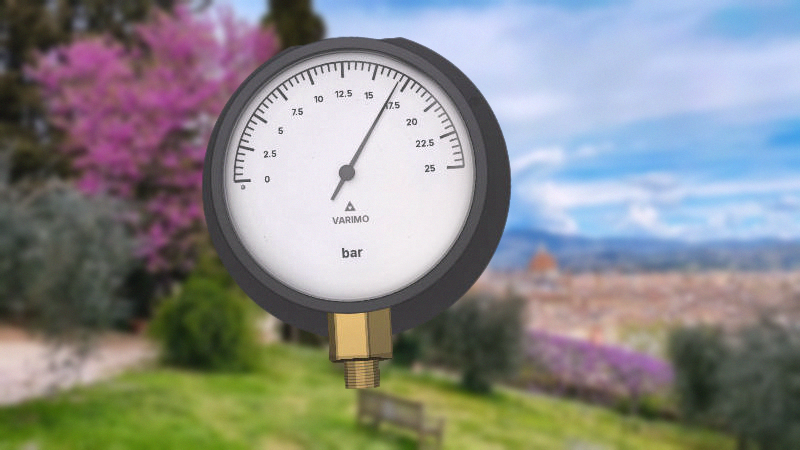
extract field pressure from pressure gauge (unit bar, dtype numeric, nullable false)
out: 17 bar
